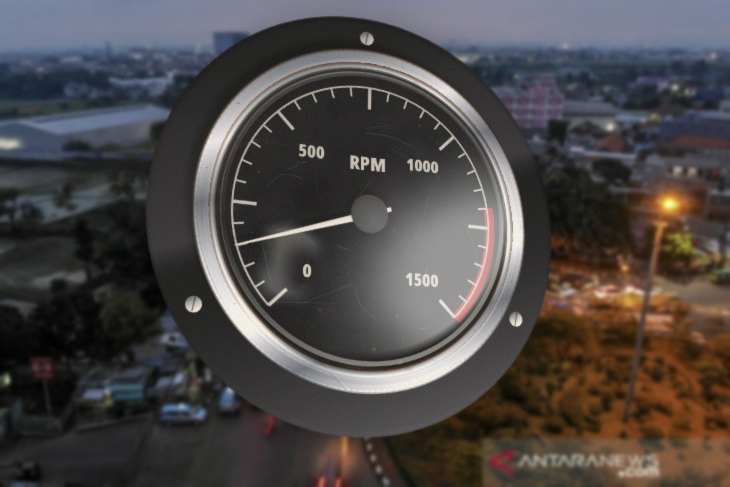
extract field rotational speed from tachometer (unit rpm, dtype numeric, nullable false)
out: 150 rpm
